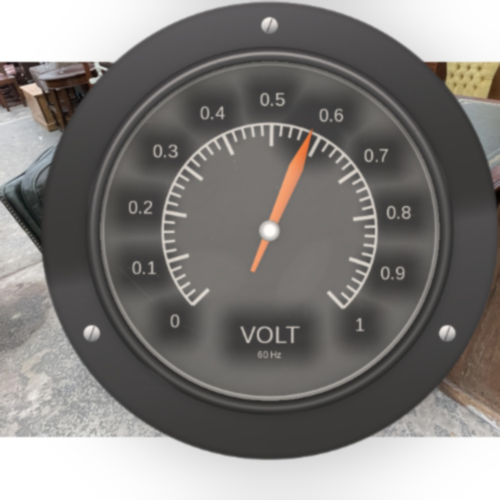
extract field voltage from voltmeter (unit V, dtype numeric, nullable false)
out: 0.58 V
